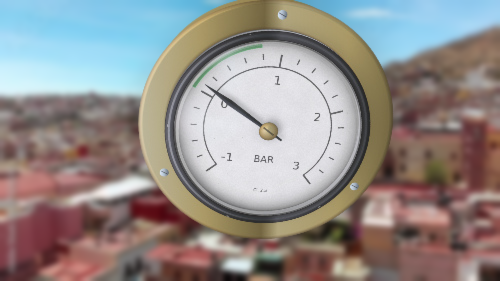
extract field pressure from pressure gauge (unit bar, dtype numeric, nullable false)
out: 0.1 bar
